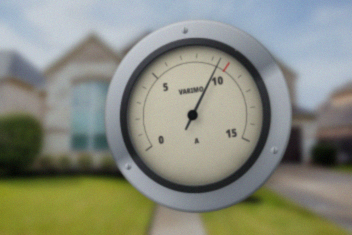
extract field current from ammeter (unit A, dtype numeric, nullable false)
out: 9.5 A
